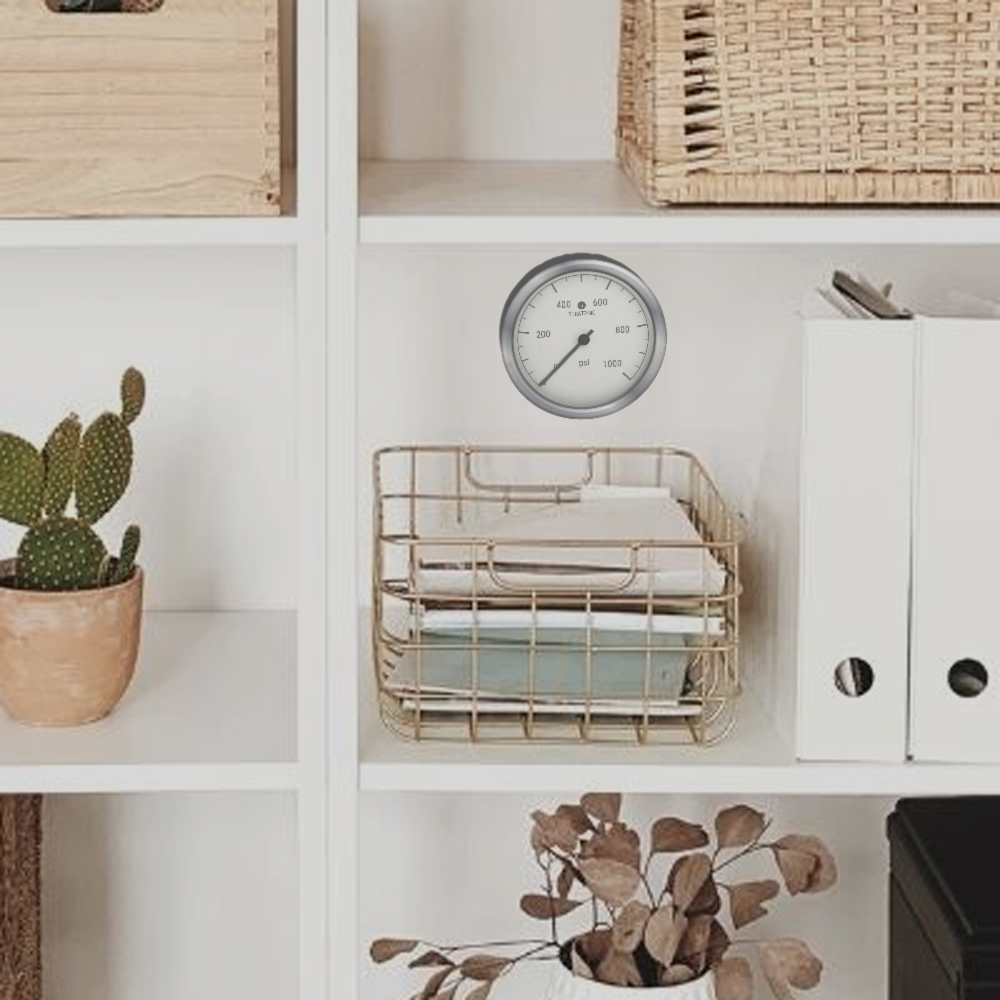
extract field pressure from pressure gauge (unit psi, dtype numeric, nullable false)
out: 0 psi
